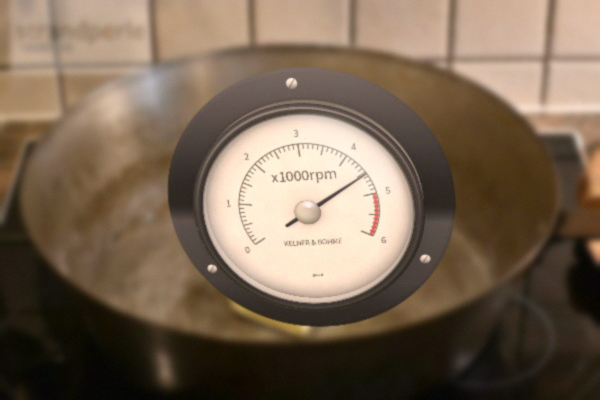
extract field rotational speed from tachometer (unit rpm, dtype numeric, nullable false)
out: 4500 rpm
